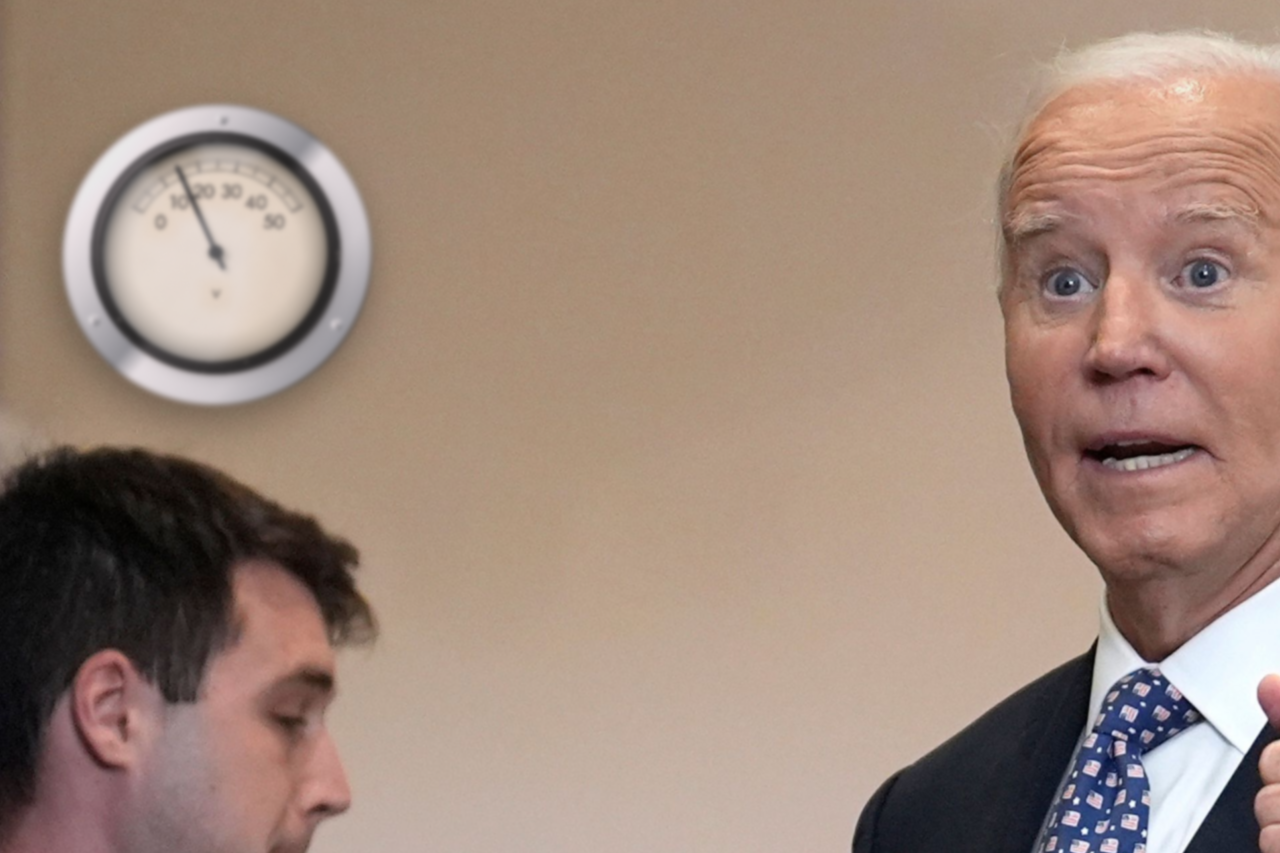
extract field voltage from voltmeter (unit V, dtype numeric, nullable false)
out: 15 V
